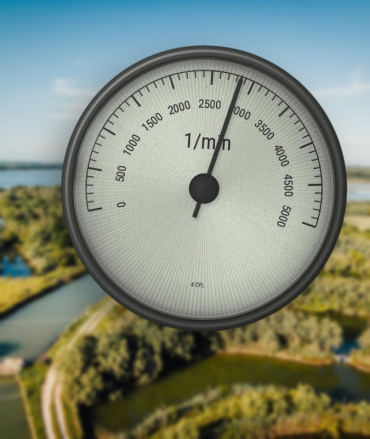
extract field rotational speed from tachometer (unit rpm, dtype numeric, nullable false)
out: 2850 rpm
